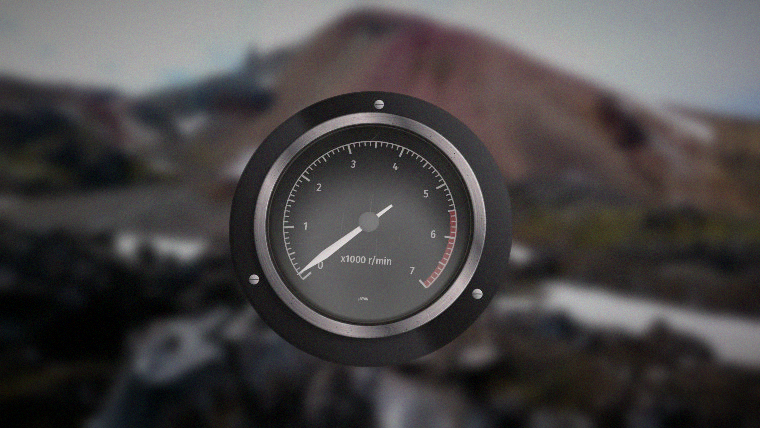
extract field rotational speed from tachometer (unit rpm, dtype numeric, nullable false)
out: 100 rpm
